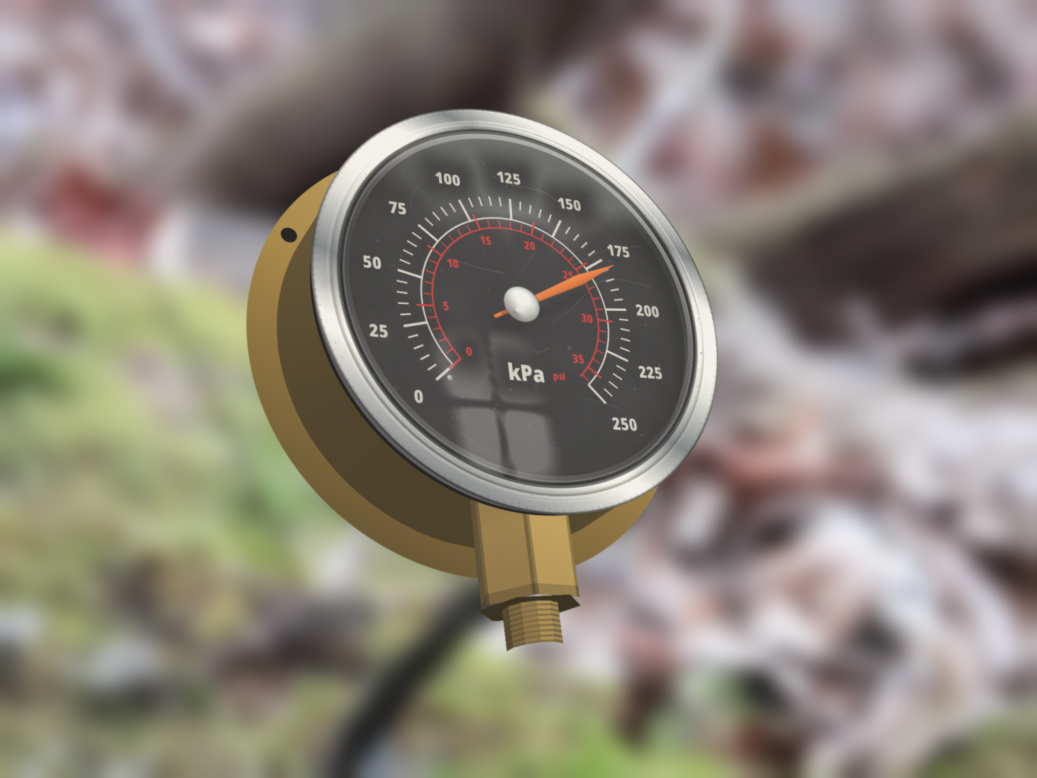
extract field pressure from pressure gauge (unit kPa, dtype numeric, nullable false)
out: 180 kPa
